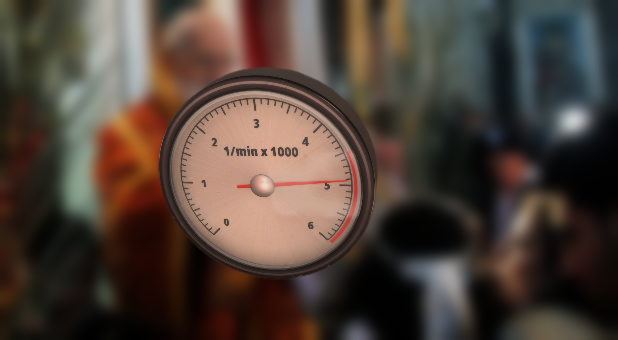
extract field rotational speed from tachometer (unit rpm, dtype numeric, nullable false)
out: 4900 rpm
